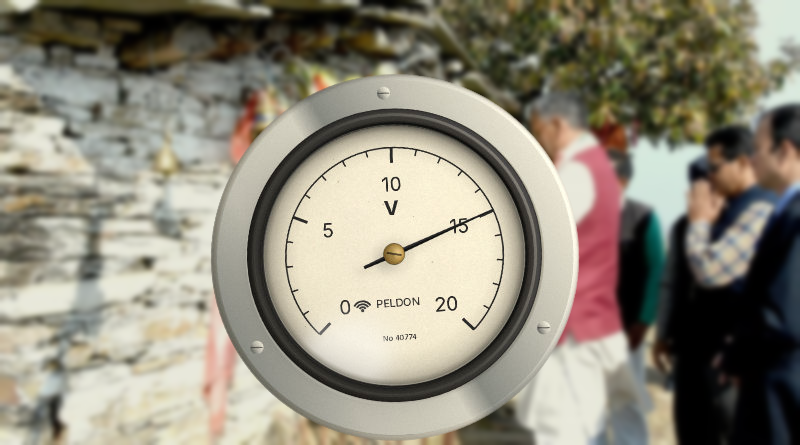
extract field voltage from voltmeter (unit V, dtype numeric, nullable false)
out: 15 V
